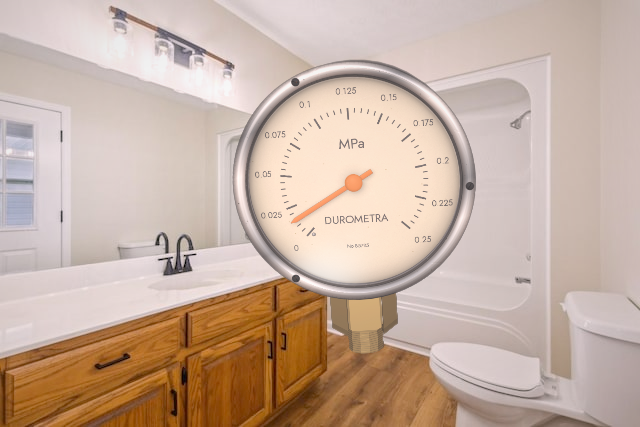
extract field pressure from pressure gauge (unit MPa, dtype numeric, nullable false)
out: 0.015 MPa
